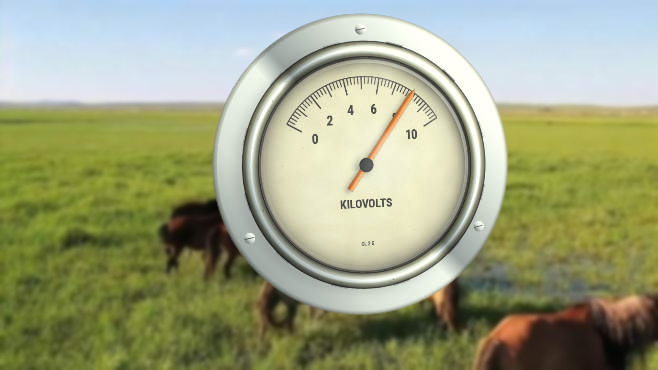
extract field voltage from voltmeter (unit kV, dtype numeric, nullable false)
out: 8 kV
